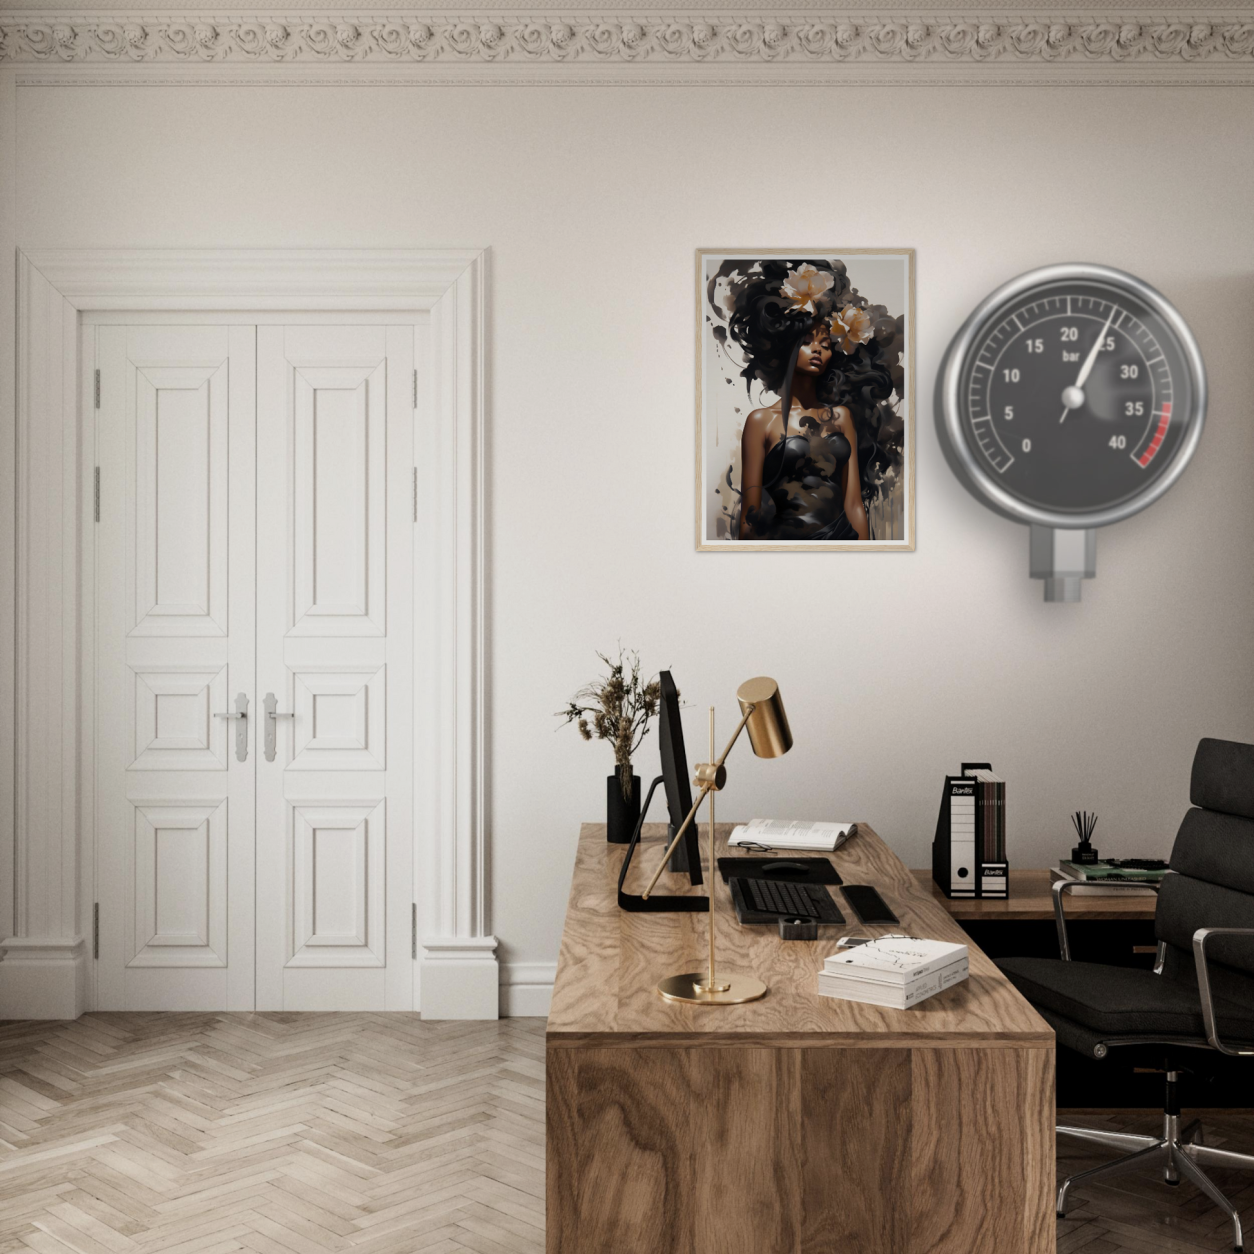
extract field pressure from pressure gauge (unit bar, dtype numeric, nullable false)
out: 24 bar
